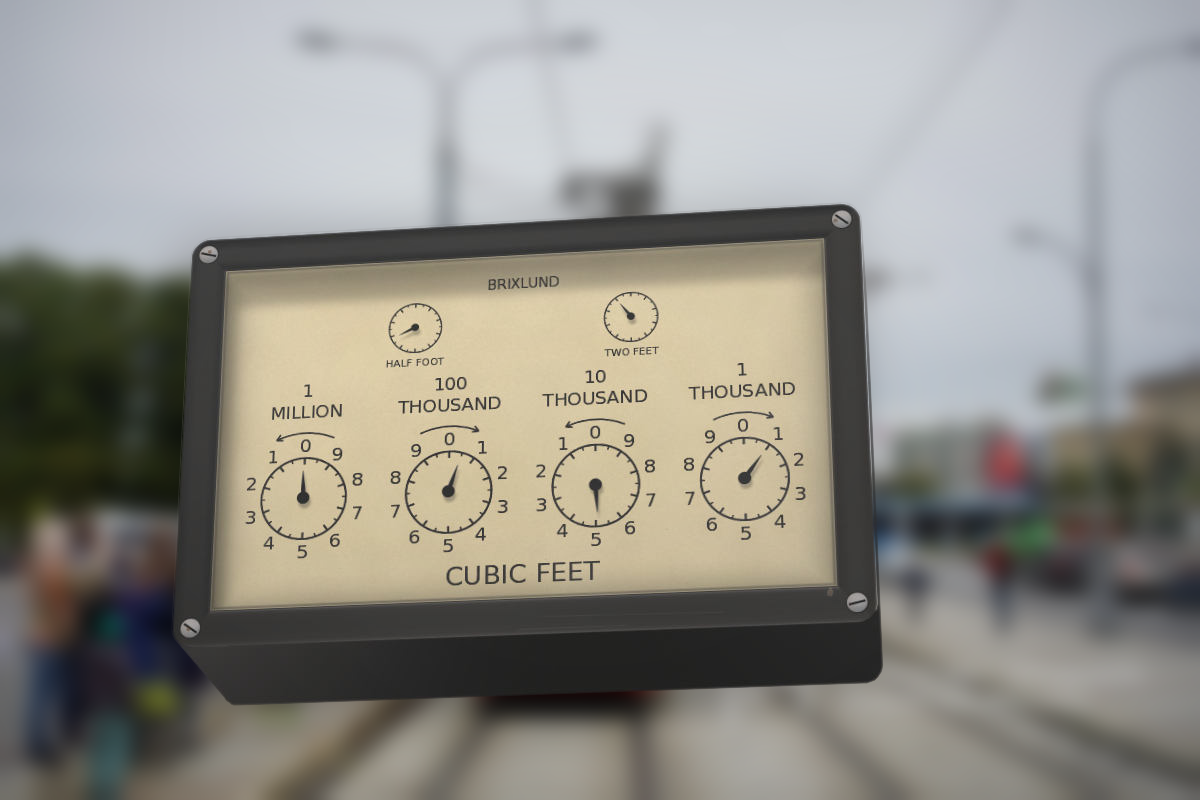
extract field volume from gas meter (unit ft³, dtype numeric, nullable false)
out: 5100 ft³
